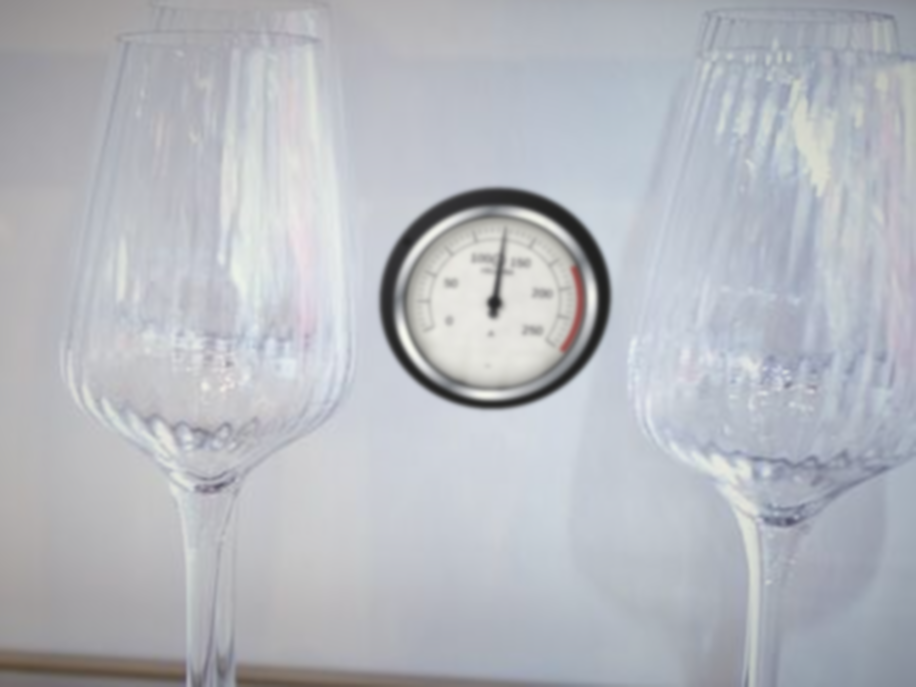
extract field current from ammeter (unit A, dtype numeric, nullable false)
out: 125 A
